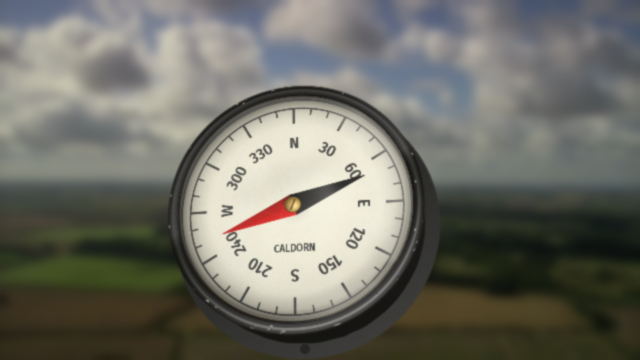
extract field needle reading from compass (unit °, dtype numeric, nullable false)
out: 250 °
